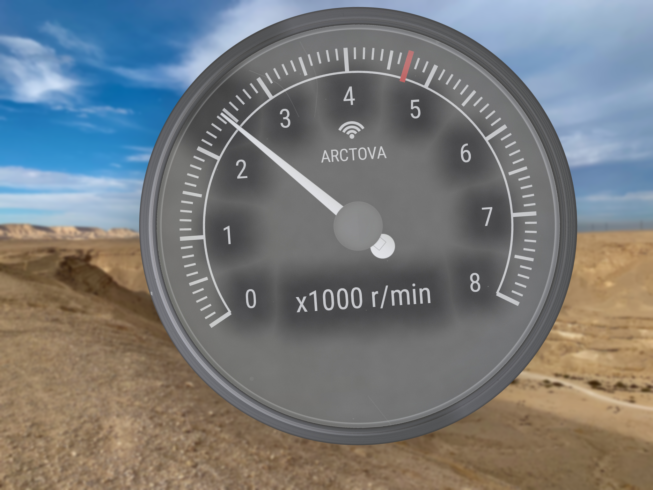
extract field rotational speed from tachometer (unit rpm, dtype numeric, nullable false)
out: 2450 rpm
